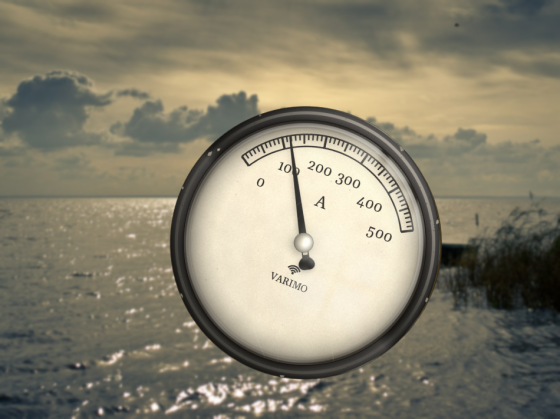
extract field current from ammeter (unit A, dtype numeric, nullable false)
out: 120 A
